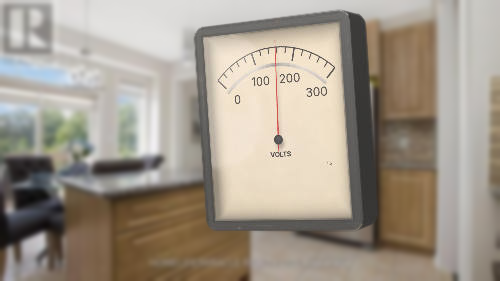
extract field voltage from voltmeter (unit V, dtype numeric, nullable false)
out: 160 V
